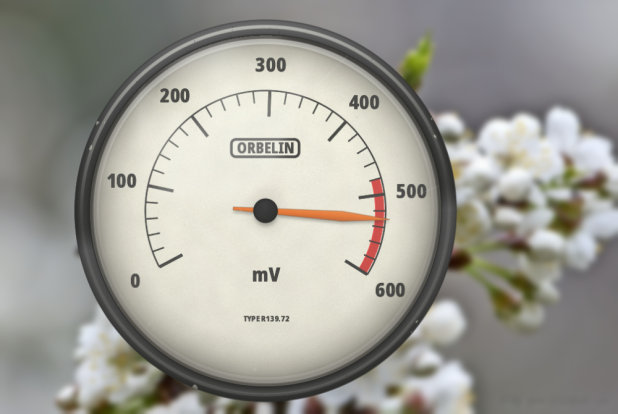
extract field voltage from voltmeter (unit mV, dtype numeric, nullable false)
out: 530 mV
